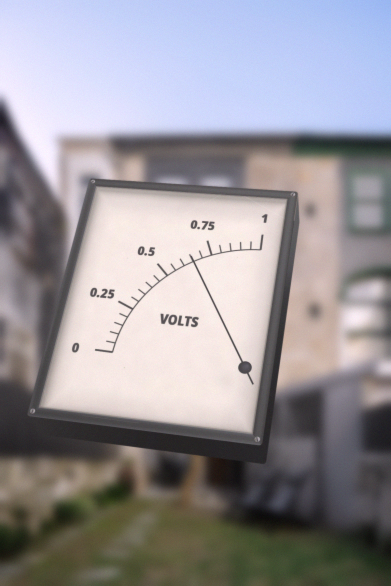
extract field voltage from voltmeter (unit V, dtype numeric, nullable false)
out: 0.65 V
